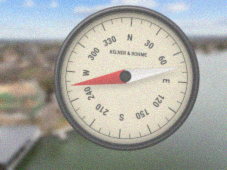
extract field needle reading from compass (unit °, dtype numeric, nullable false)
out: 255 °
